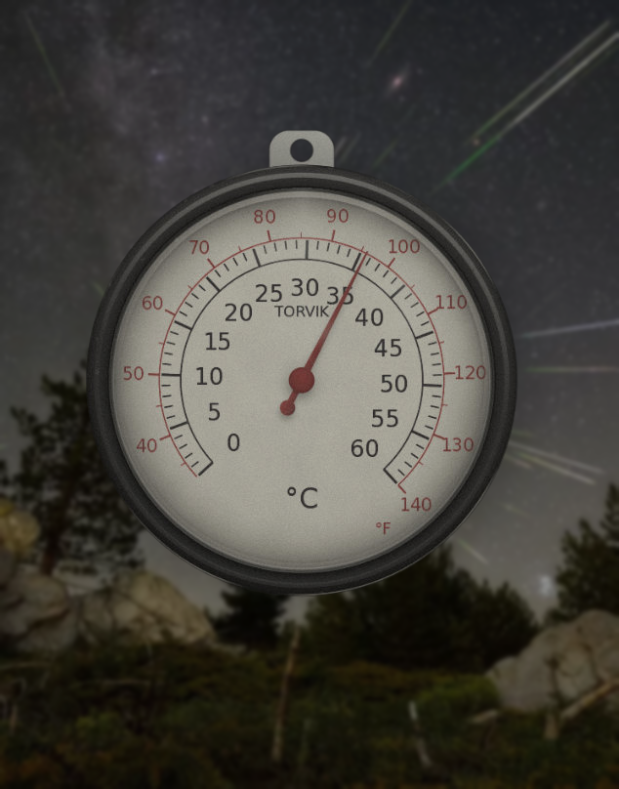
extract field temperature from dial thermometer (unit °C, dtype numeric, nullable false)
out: 35.5 °C
